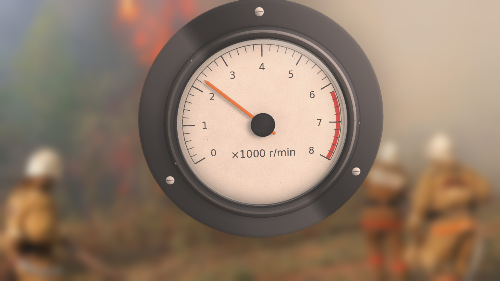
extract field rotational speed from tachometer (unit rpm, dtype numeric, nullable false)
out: 2300 rpm
